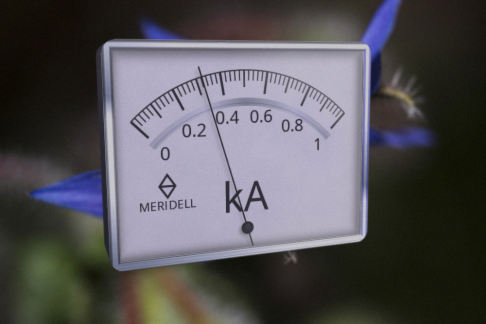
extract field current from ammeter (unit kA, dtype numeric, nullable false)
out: 0.32 kA
